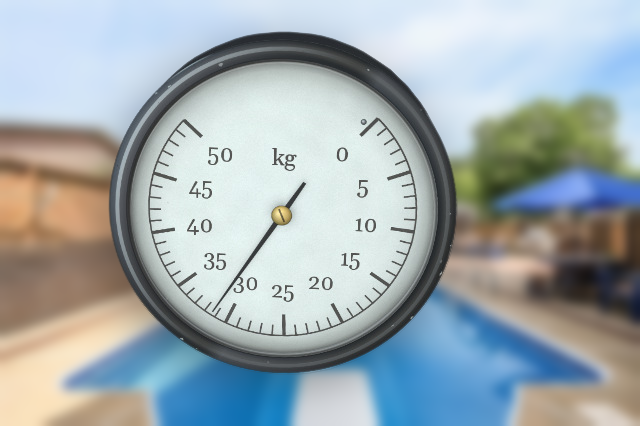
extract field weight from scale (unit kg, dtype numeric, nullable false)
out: 31.5 kg
